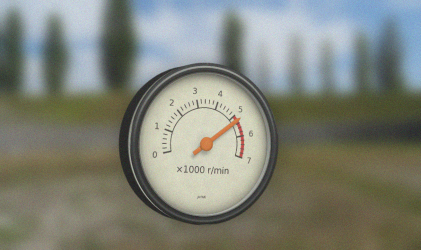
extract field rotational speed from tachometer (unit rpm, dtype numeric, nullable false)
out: 5200 rpm
